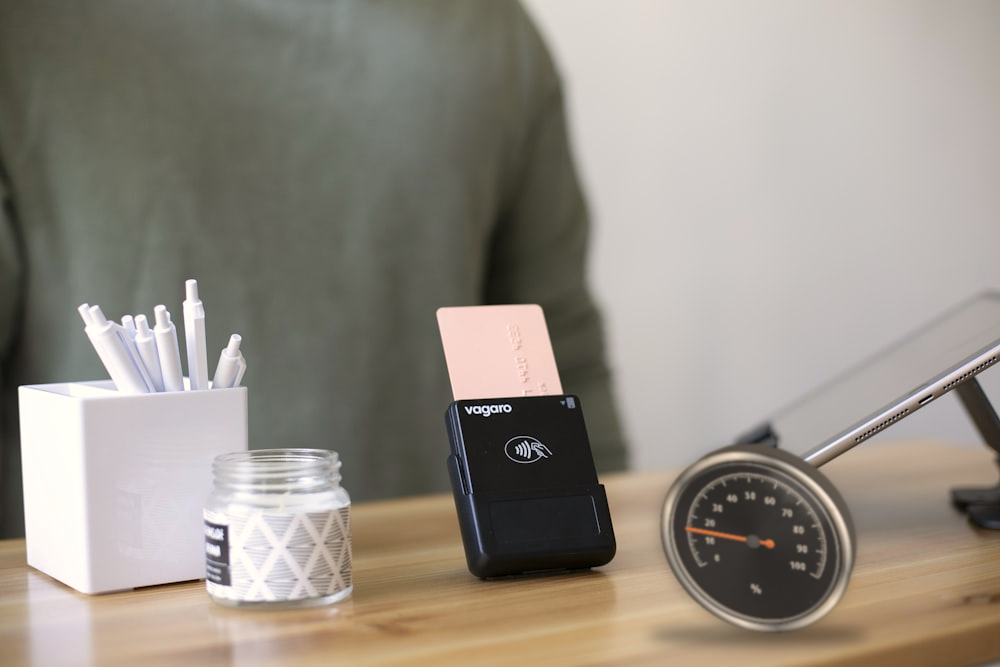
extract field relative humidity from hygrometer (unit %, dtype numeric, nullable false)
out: 15 %
